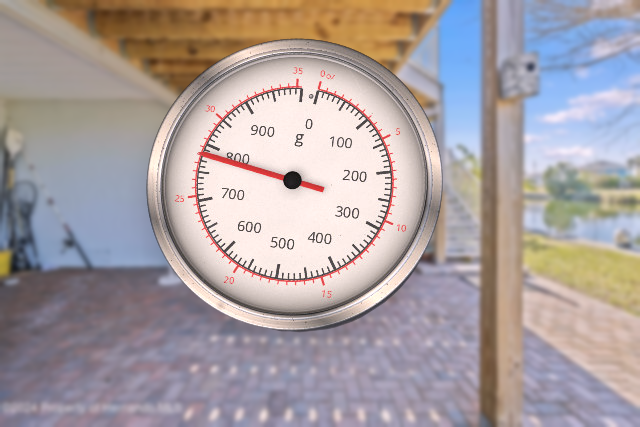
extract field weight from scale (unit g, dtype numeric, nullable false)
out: 780 g
